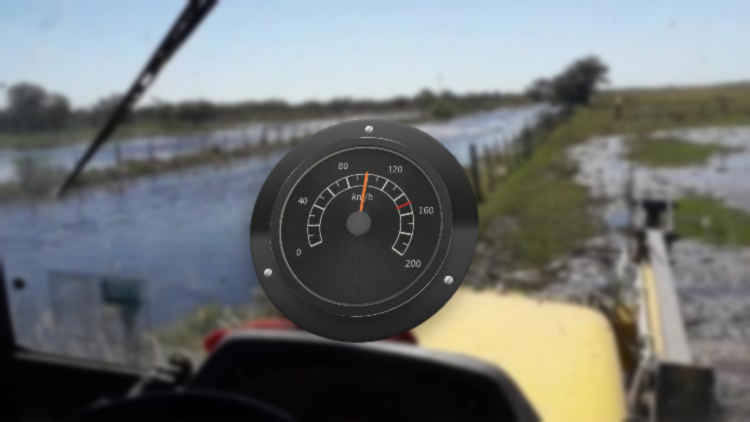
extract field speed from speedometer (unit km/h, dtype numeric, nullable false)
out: 100 km/h
